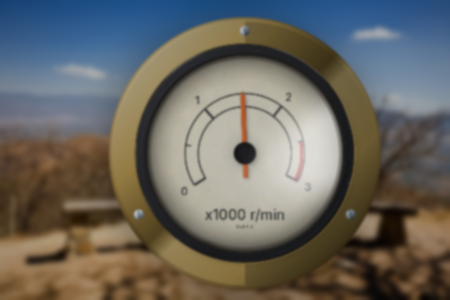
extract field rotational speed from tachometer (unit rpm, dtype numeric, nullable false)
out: 1500 rpm
